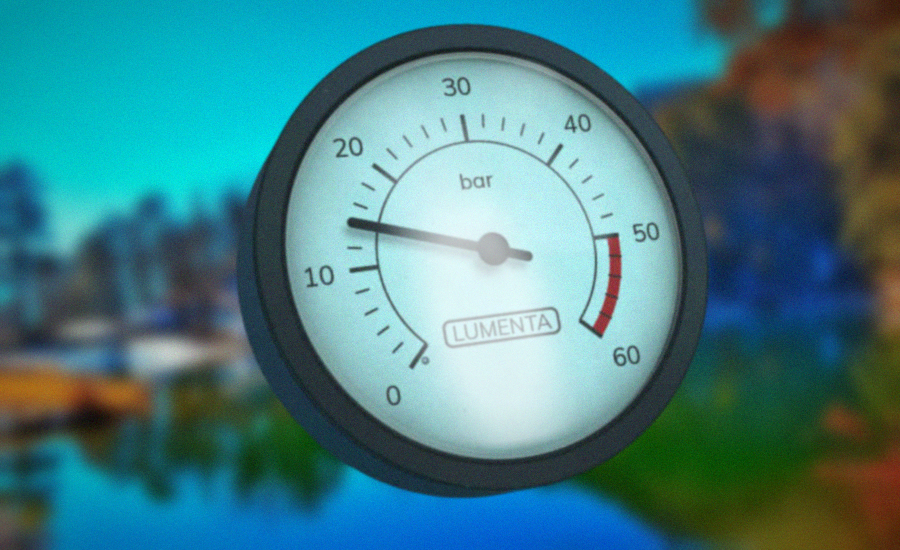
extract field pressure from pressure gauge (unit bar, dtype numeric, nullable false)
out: 14 bar
